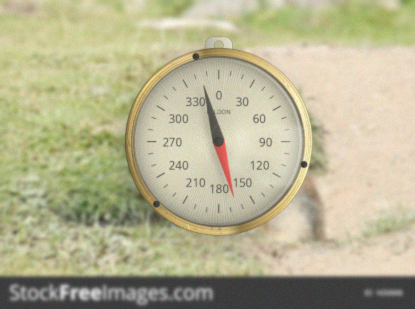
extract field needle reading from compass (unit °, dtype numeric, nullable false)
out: 165 °
